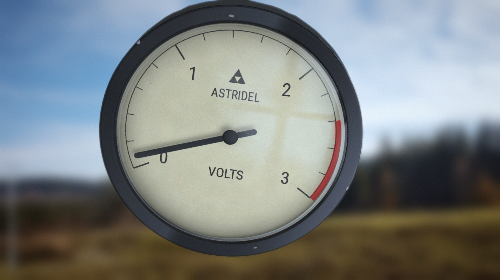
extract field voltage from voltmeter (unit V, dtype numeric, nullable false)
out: 0.1 V
